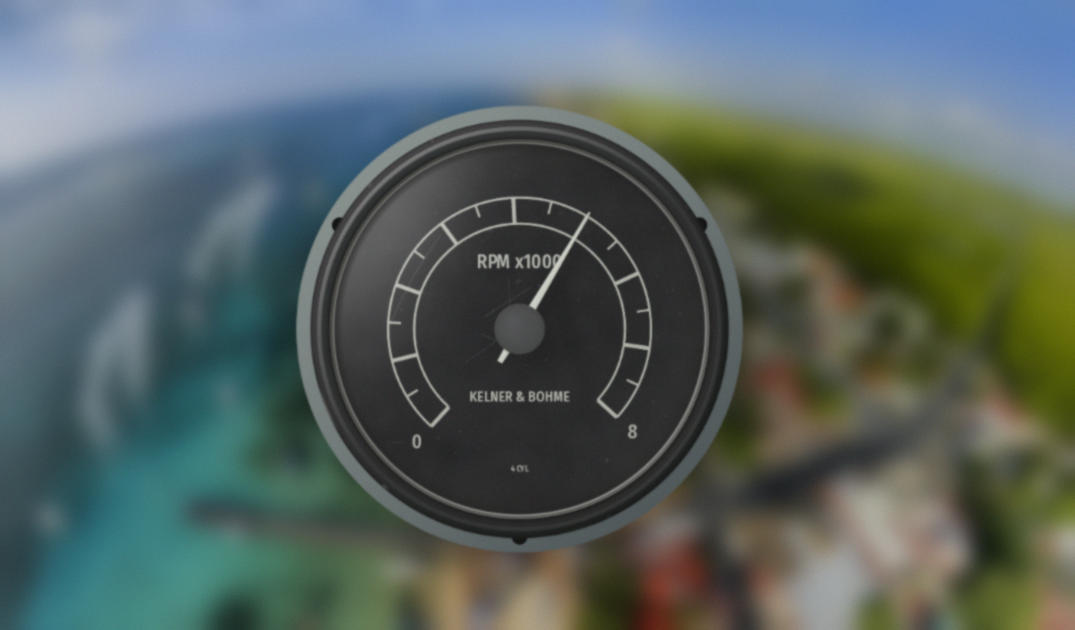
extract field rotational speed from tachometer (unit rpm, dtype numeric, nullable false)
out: 5000 rpm
